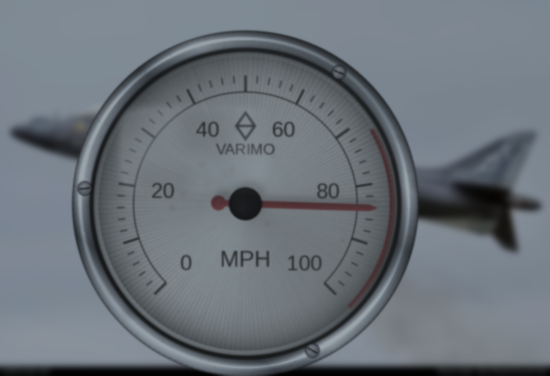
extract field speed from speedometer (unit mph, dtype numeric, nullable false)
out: 84 mph
